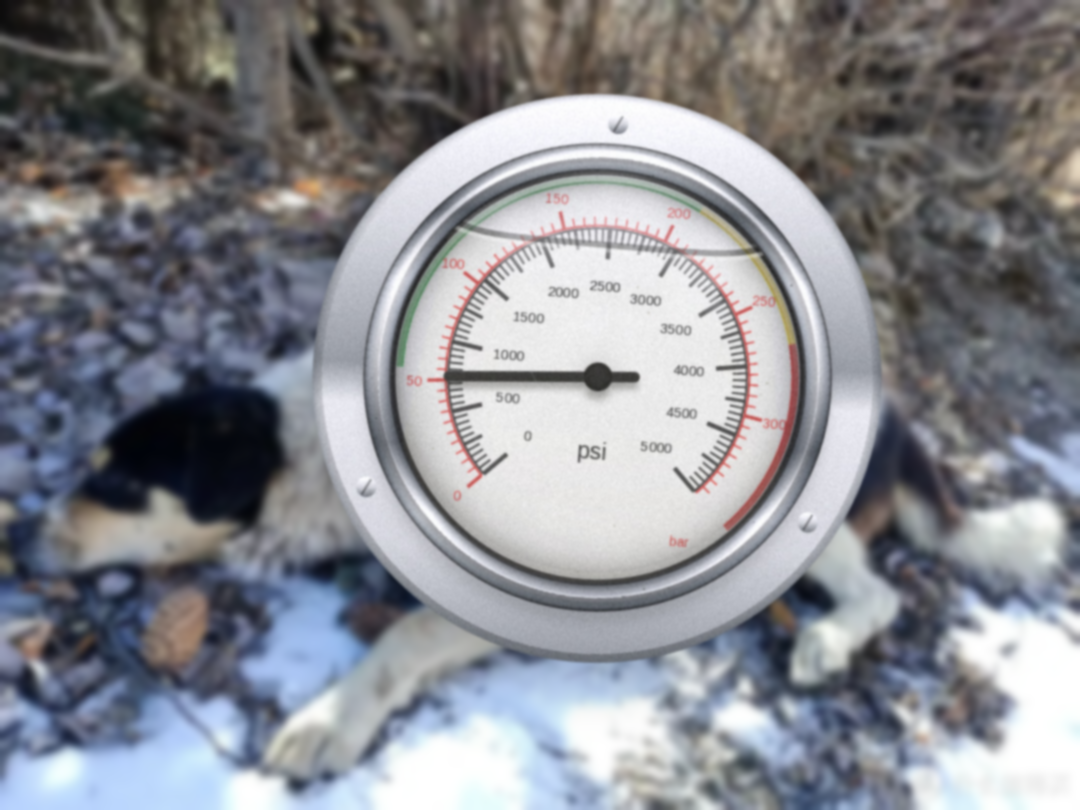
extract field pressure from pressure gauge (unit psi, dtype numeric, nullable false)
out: 750 psi
